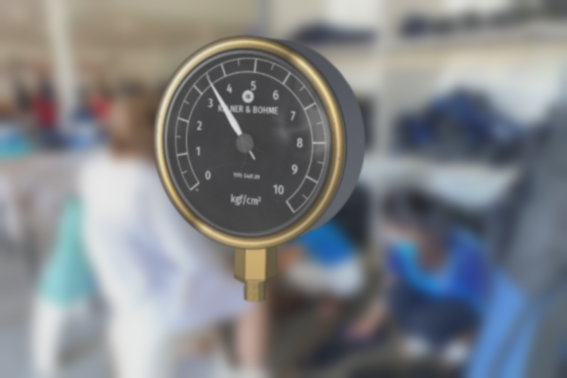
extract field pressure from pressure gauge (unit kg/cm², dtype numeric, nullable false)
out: 3.5 kg/cm²
